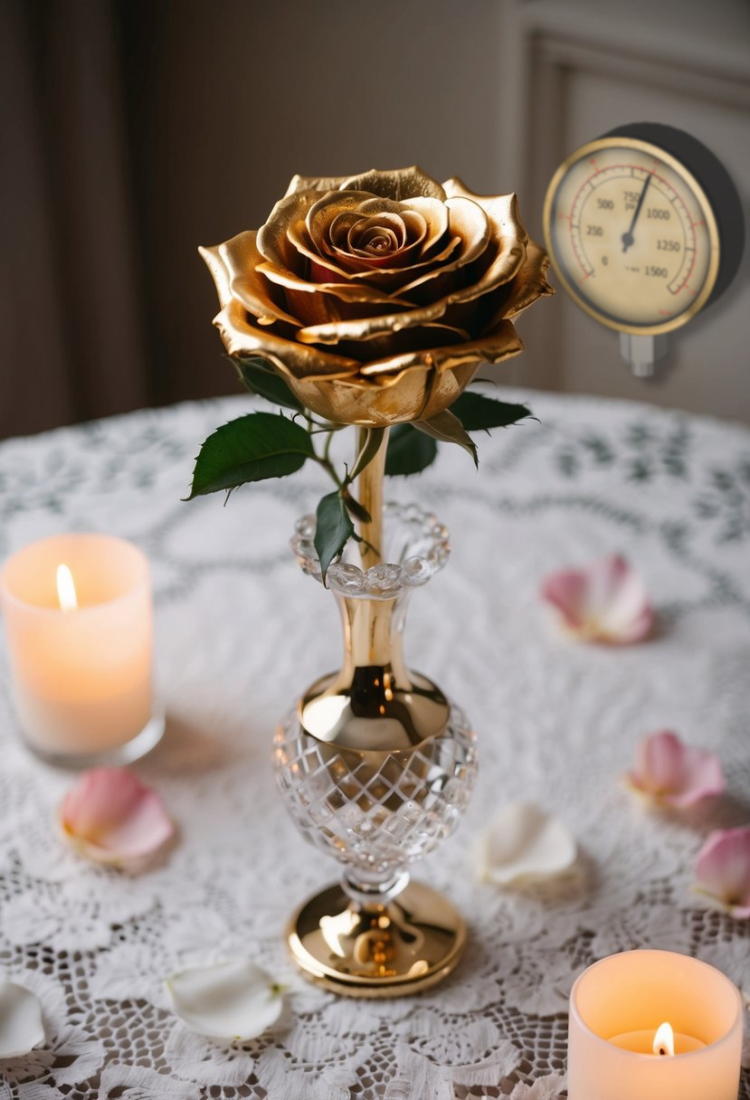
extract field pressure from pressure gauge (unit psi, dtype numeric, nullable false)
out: 850 psi
